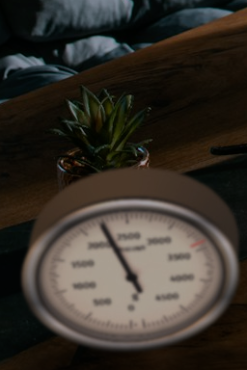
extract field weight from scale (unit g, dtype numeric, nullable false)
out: 2250 g
